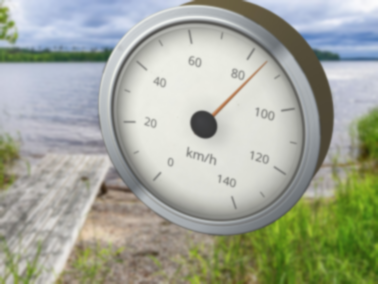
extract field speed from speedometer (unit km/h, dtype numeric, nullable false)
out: 85 km/h
